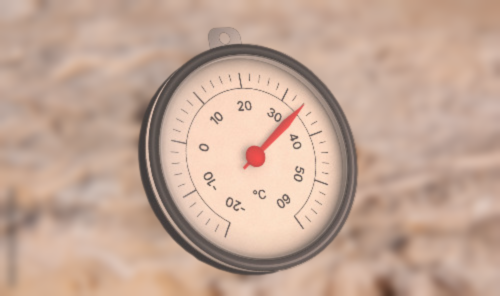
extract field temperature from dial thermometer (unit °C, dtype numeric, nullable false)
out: 34 °C
